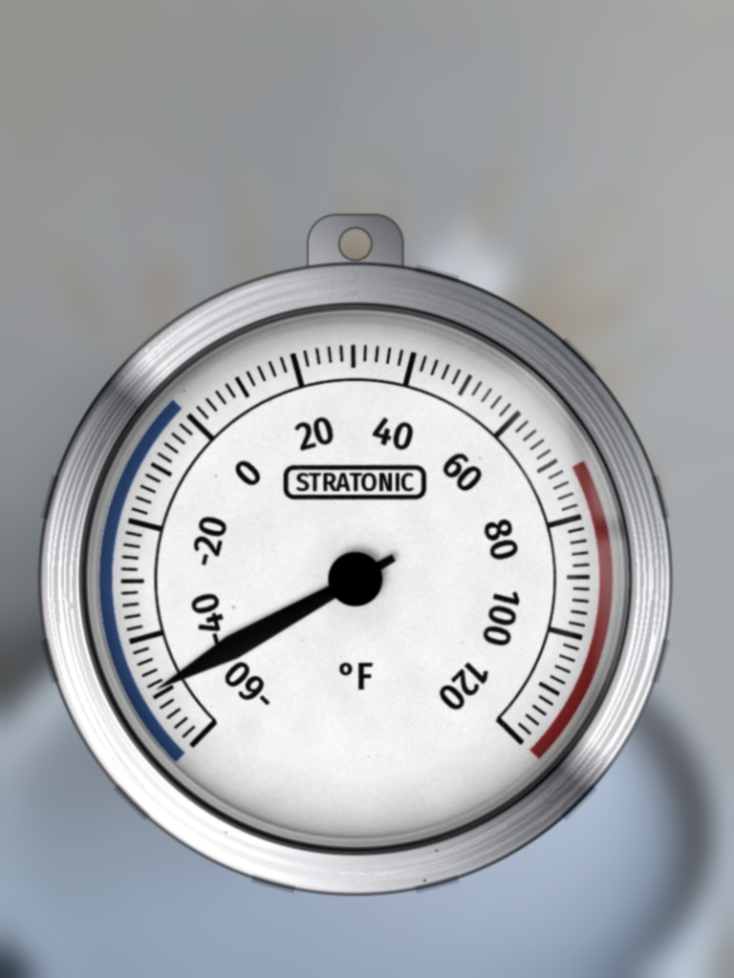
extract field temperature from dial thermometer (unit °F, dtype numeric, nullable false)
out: -49 °F
